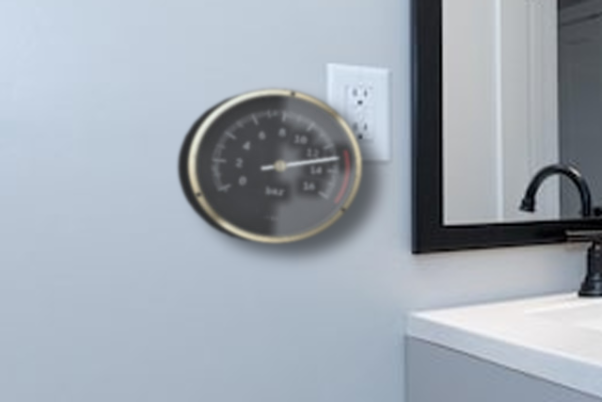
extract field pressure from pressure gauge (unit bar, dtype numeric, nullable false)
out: 13 bar
